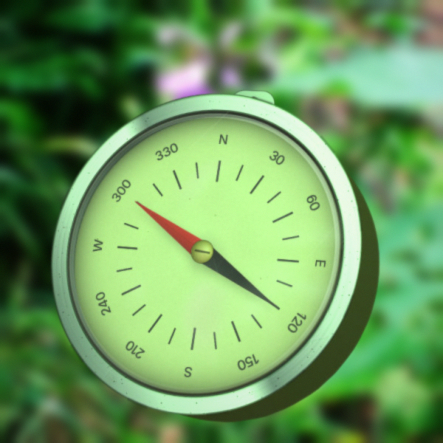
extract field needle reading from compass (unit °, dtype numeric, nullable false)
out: 300 °
